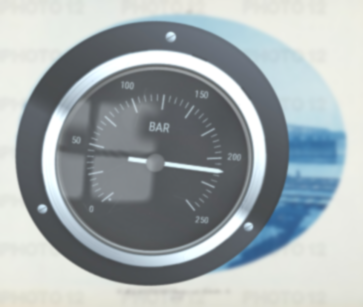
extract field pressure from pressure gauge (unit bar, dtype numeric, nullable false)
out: 210 bar
